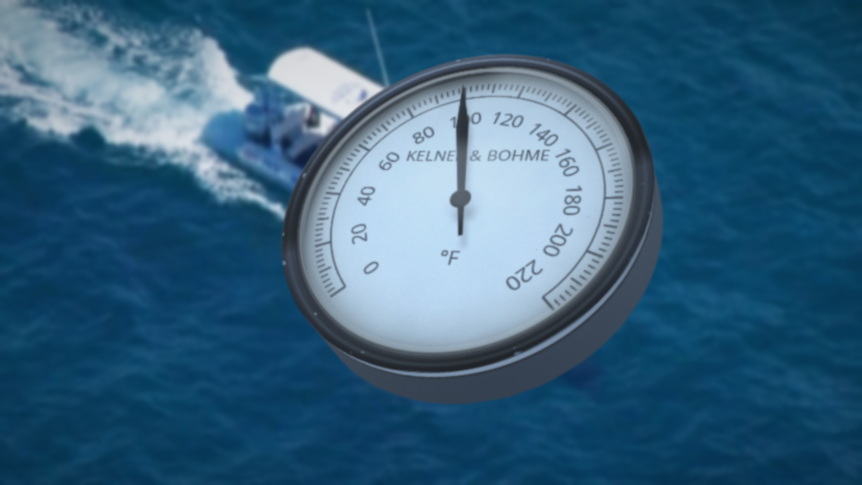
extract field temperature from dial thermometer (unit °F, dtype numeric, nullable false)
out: 100 °F
